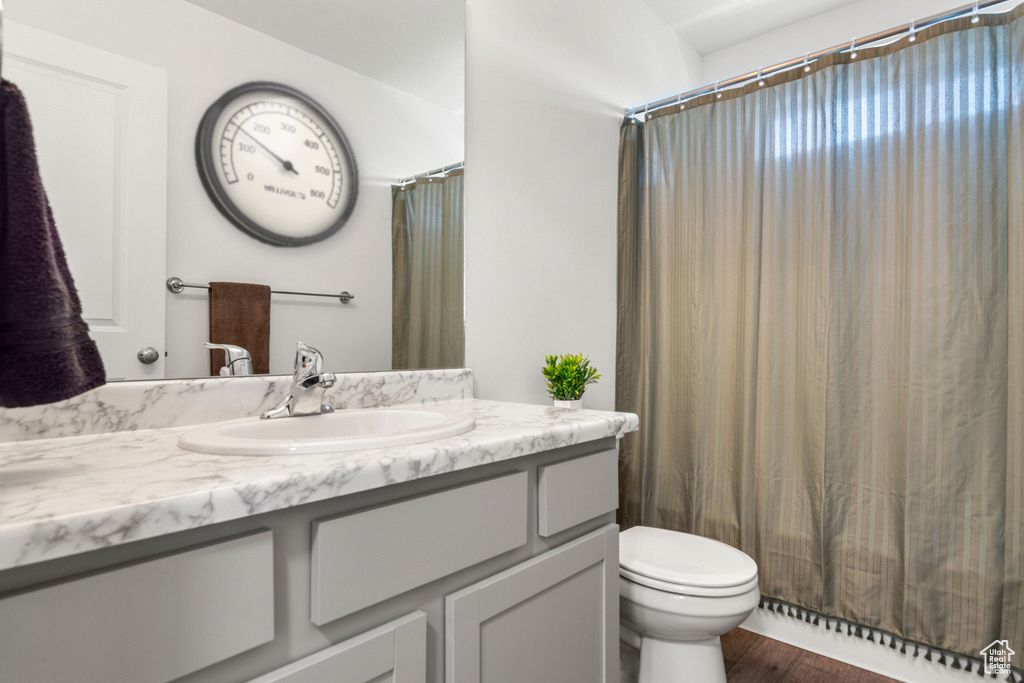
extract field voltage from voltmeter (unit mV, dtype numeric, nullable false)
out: 140 mV
